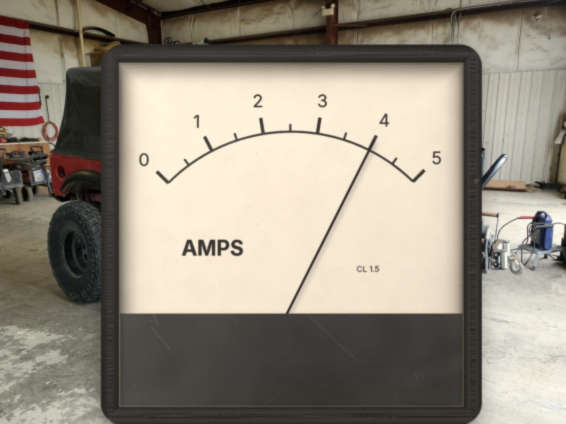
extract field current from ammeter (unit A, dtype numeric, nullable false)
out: 4 A
